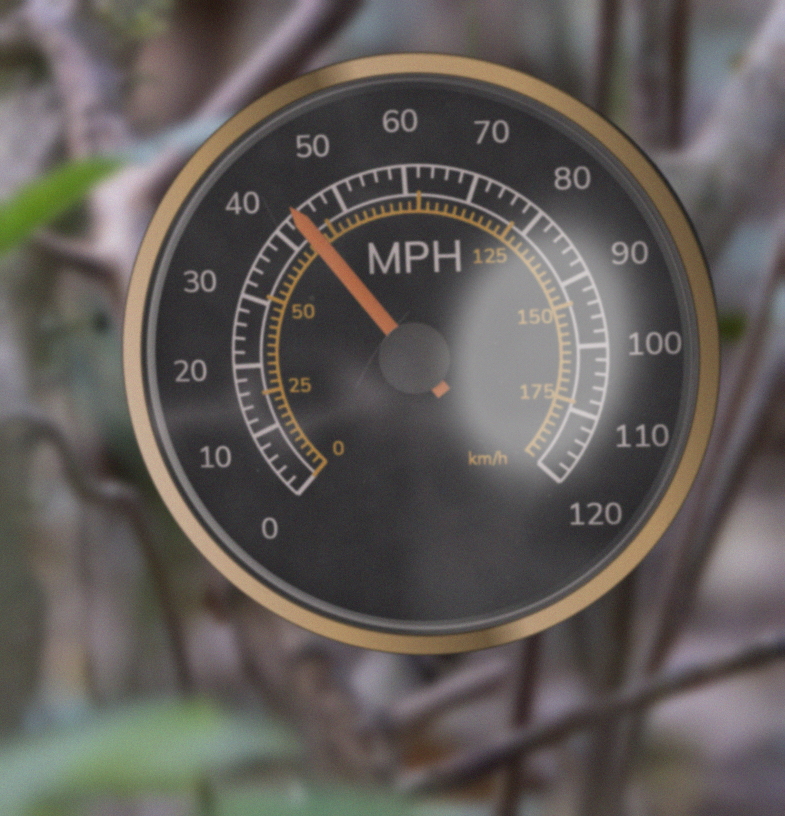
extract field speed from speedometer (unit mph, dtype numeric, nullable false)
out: 44 mph
